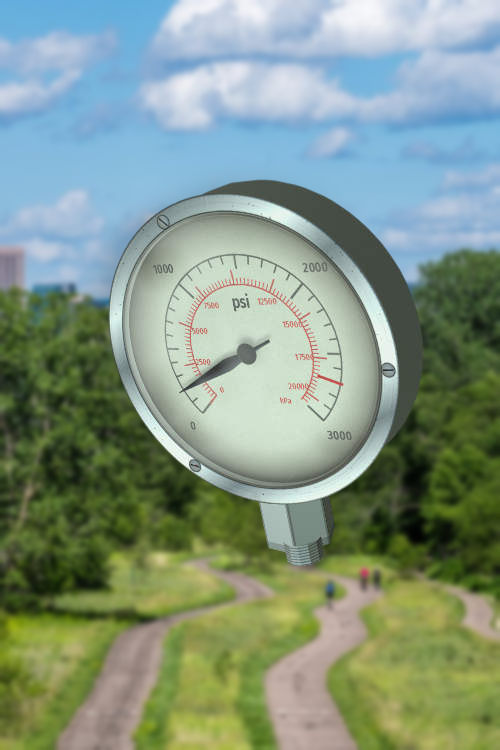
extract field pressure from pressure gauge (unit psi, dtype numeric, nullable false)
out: 200 psi
